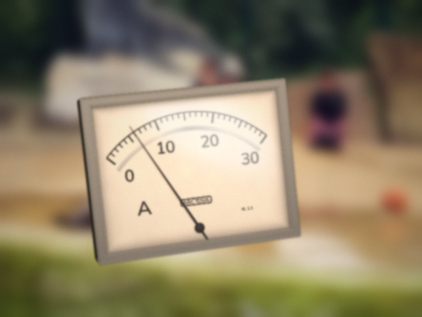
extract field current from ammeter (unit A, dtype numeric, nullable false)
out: 6 A
